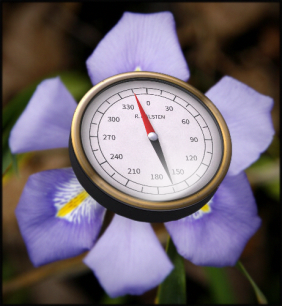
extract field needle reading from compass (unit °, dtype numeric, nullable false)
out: 345 °
